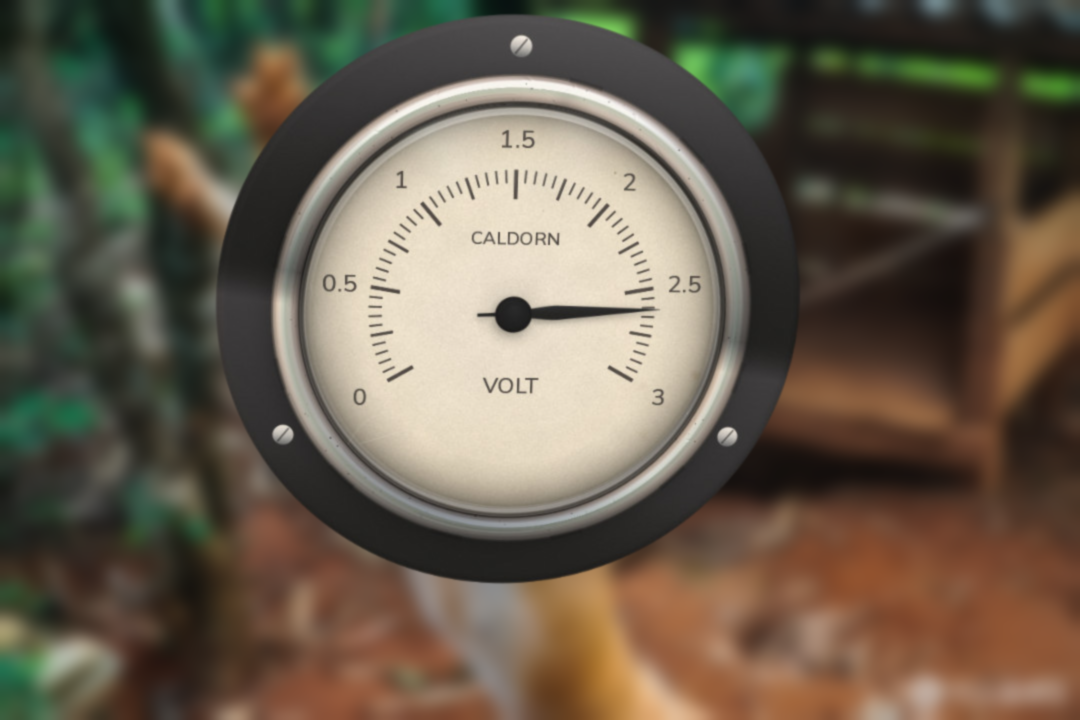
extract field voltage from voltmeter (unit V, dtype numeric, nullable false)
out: 2.6 V
